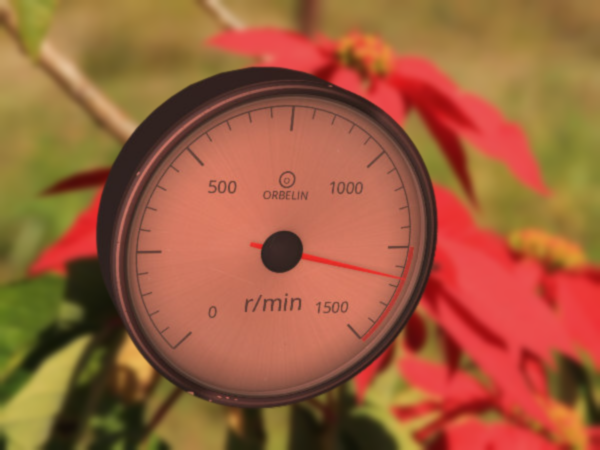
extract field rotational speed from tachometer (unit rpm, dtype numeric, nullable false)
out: 1325 rpm
